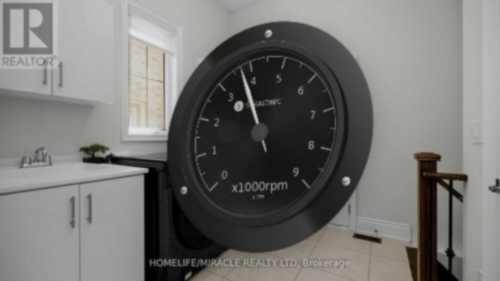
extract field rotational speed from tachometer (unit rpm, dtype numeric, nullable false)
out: 3750 rpm
